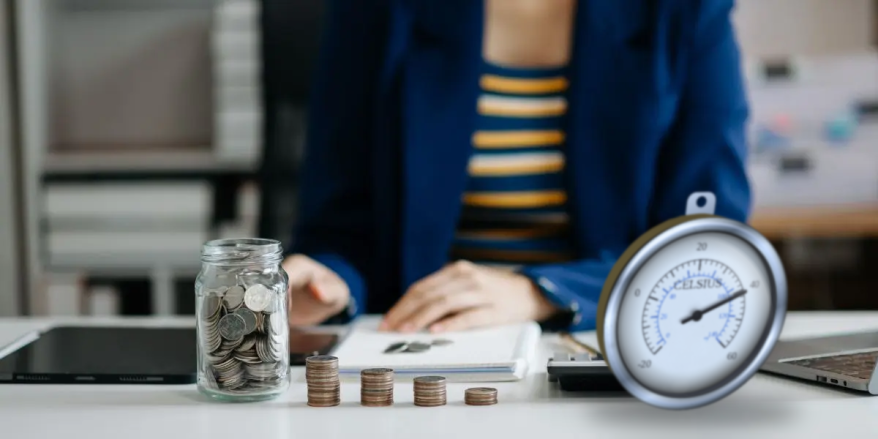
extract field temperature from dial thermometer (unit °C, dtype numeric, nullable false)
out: 40 °C
